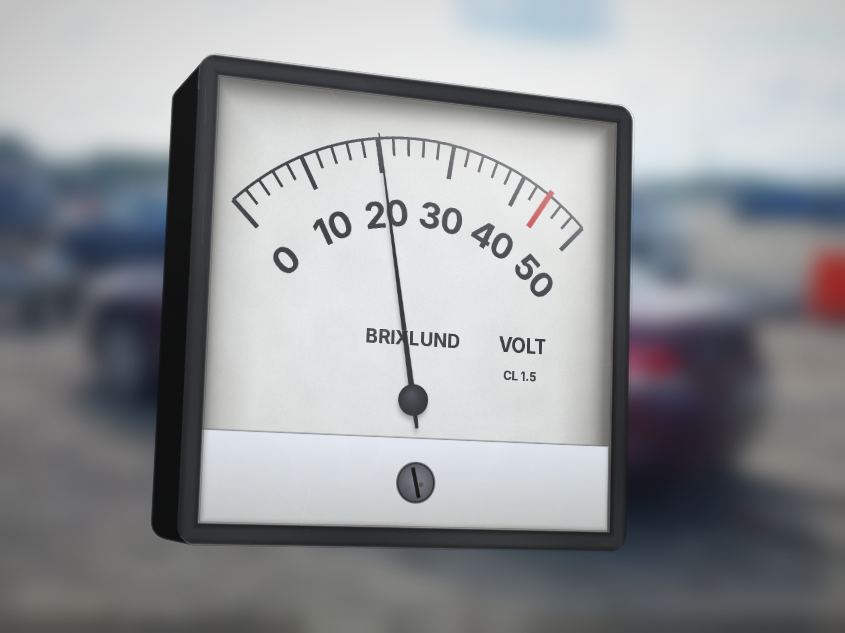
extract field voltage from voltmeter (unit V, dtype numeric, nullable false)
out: 20 V
